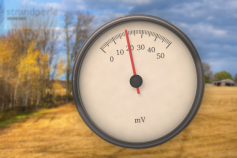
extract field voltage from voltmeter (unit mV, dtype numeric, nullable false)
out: 20 mV
